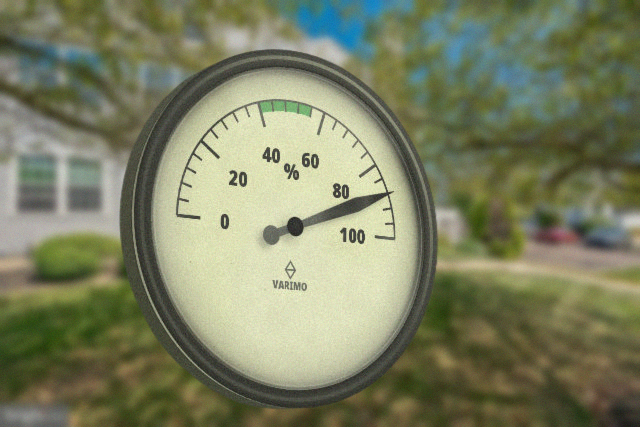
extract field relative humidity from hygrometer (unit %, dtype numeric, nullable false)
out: 88 %
